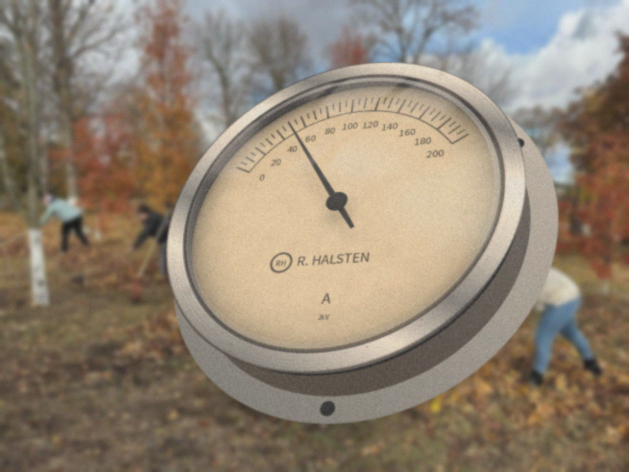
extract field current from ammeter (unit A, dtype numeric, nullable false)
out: 50 A
